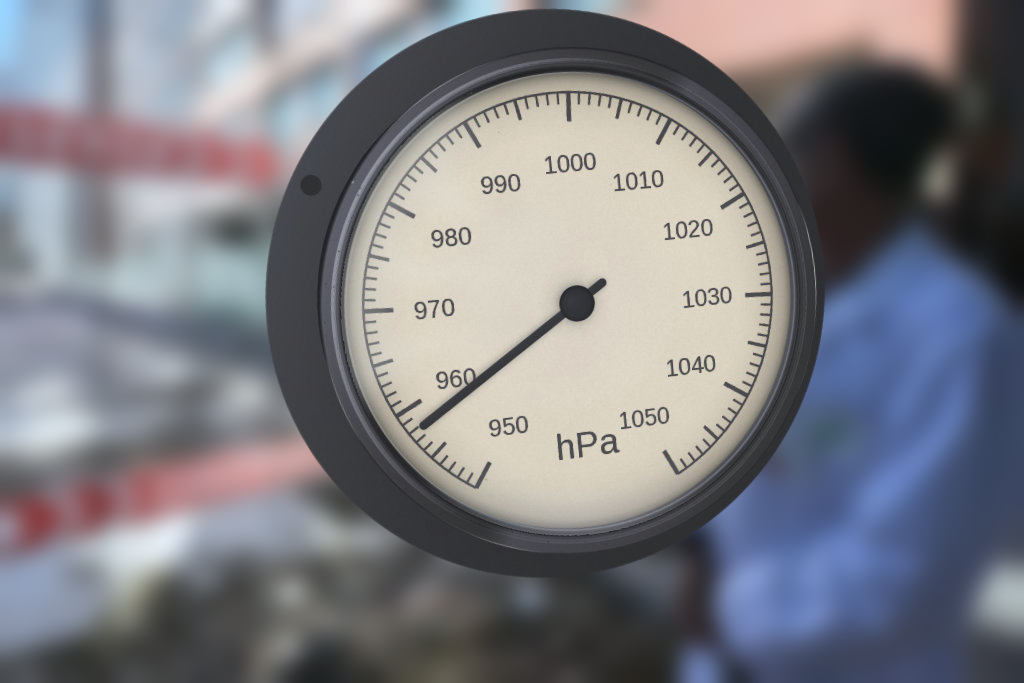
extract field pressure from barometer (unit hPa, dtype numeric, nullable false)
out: 958 hPa
